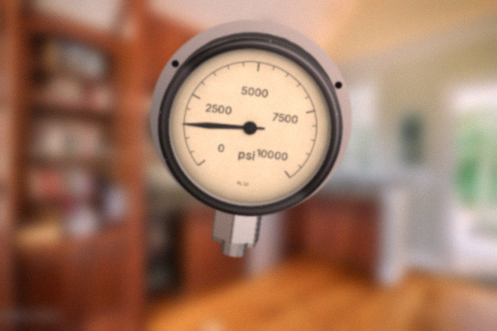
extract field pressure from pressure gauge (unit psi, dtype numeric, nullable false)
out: 1500 psi
